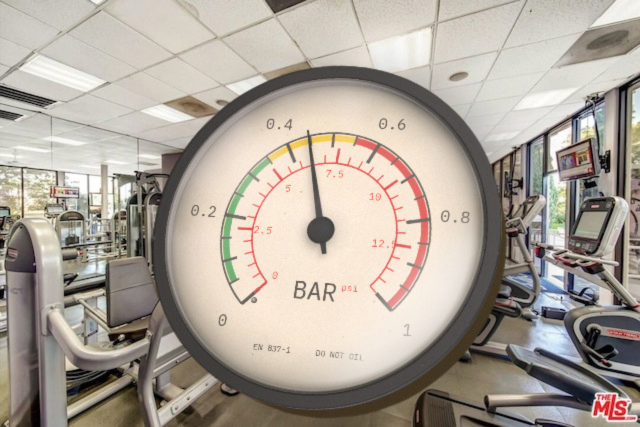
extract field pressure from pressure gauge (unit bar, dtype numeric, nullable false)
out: 0.45 bar
